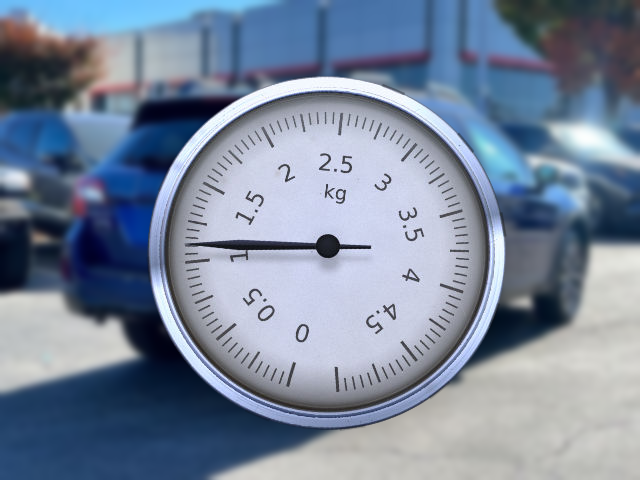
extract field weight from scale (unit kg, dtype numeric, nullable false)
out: 1.1 kg
